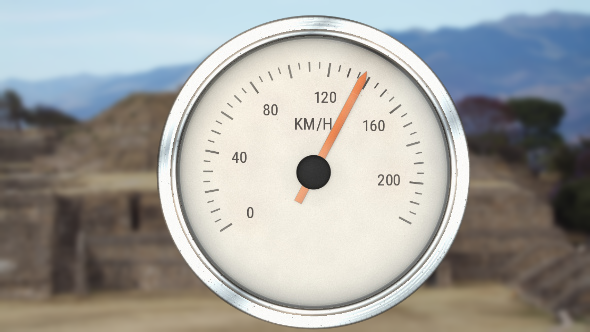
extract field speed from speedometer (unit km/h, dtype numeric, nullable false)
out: 137.5 km/h
